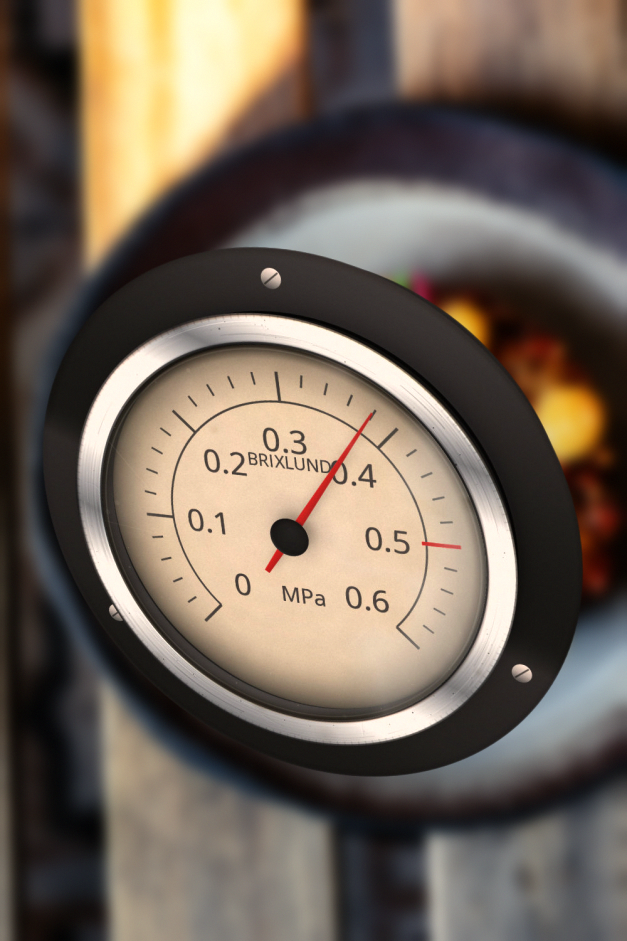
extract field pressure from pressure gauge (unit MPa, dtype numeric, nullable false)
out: 0.38 MPa
